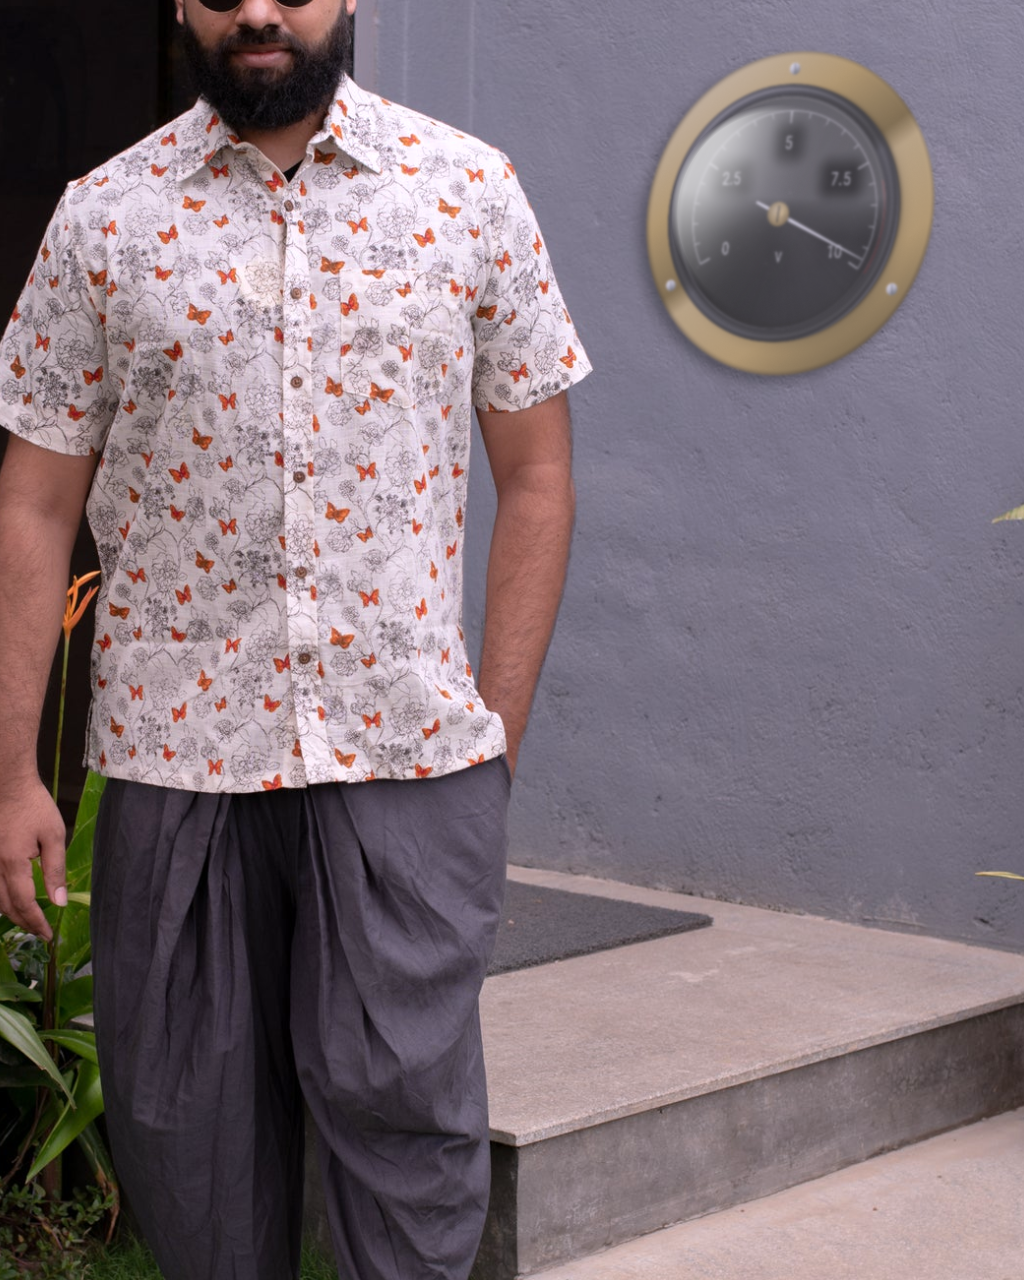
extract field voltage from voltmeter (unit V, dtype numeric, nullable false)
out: 9.75 V
